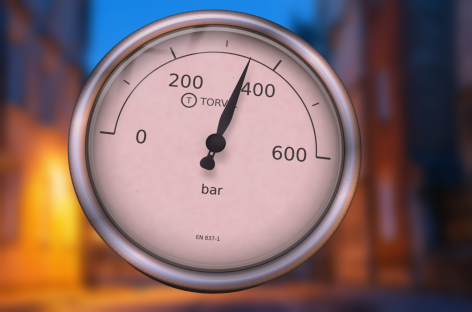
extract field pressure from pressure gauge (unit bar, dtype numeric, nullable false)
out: 350 bar
